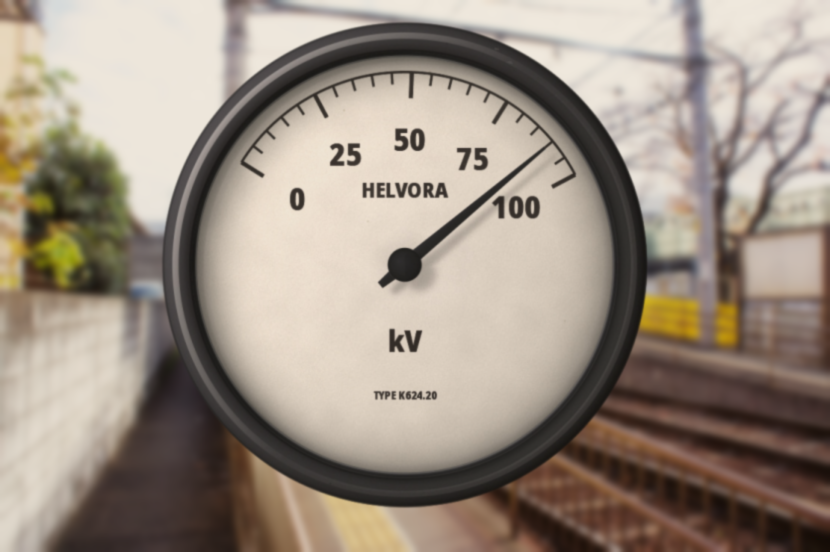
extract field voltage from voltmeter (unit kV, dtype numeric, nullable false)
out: 90 kV
